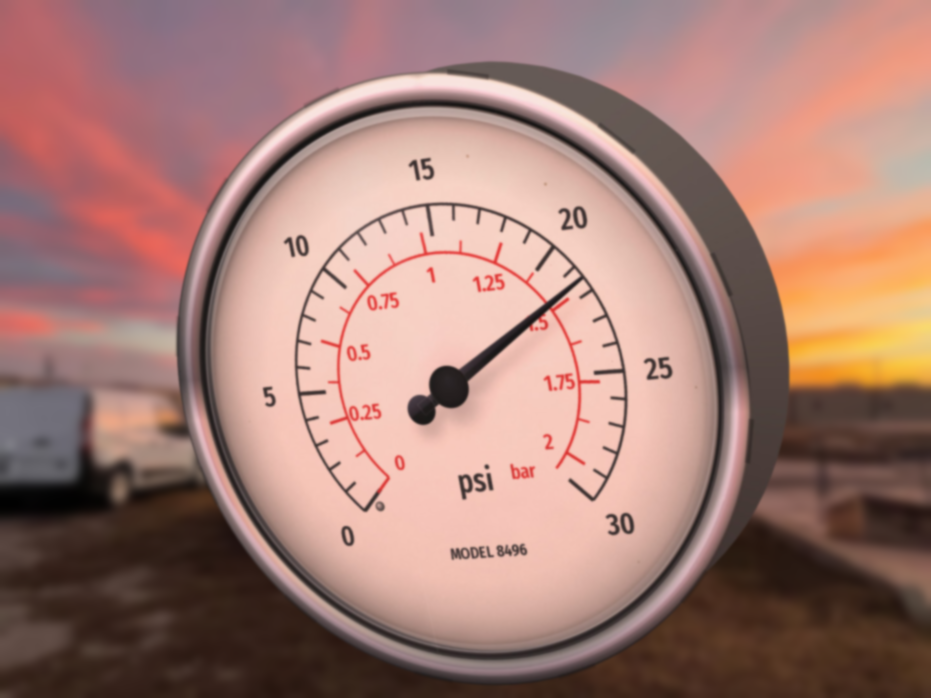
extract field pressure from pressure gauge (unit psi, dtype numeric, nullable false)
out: 21.5 psi
